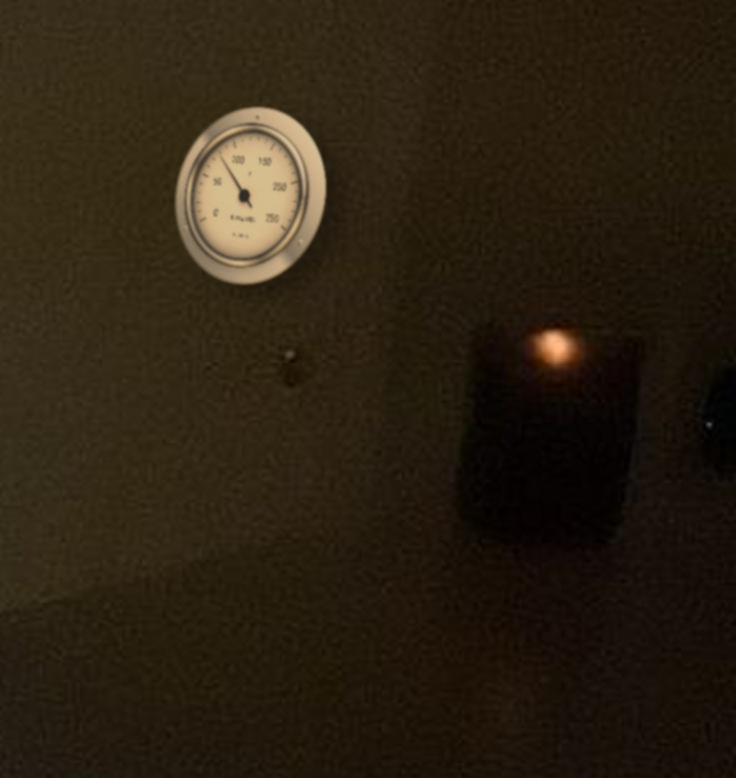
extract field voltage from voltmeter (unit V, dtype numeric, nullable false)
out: 80 V
